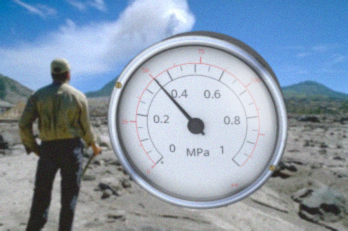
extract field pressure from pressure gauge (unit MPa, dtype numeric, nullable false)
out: 0.35 MPa
